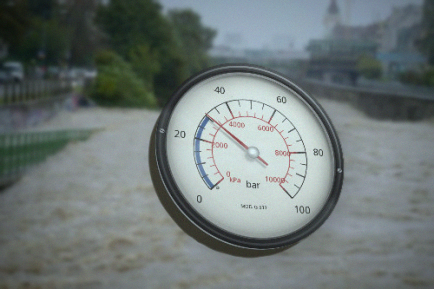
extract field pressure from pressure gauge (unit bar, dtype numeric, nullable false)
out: 30 bar
